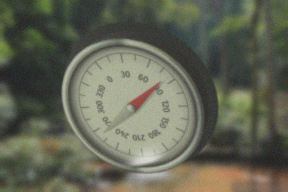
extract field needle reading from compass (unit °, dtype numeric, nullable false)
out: 82.5 °
